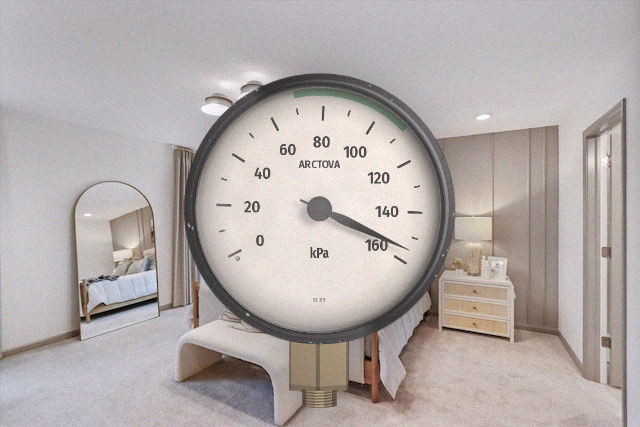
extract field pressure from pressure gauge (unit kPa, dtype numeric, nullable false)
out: 155 kPa
